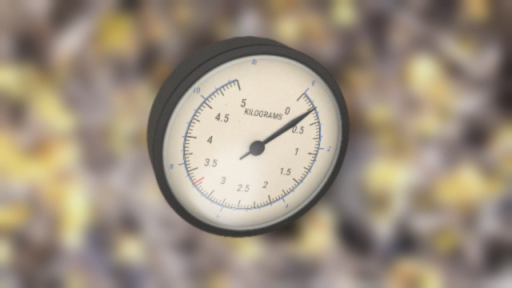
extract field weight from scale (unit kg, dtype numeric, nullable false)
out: 0.25 kg
